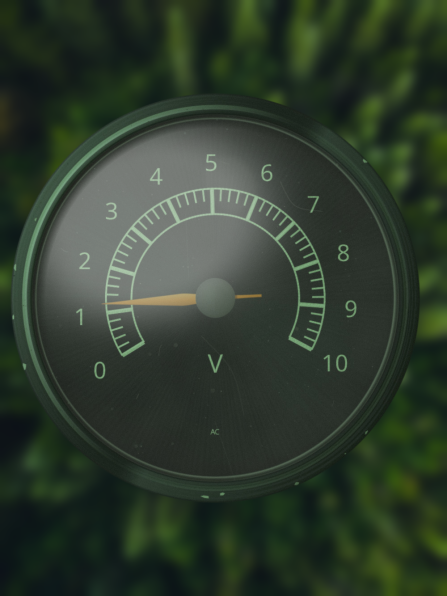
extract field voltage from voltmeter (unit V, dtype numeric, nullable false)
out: 1.2 V
